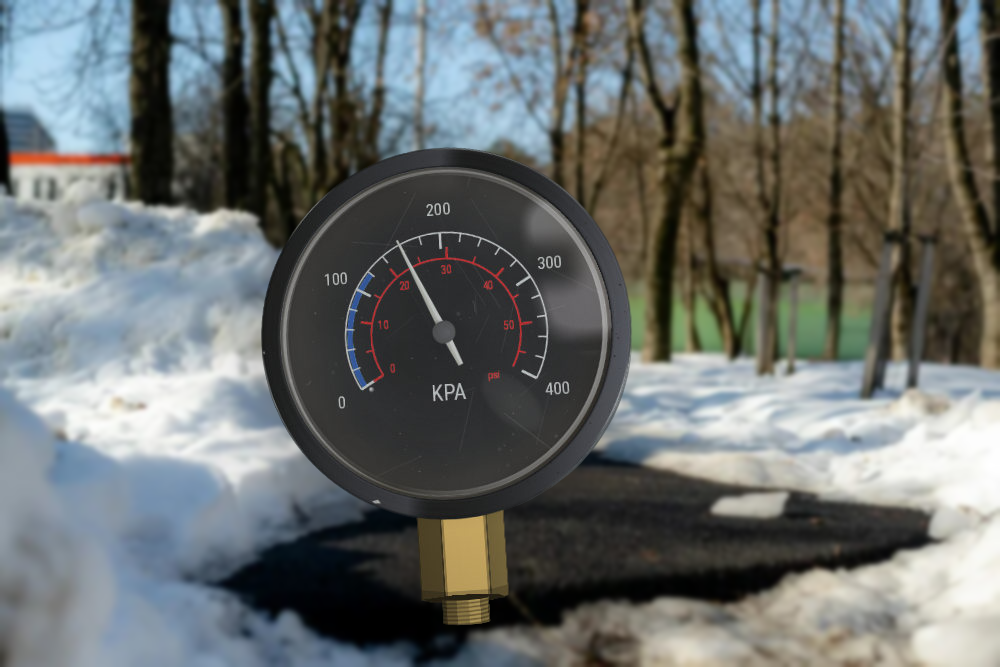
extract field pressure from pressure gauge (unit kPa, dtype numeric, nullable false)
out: 160 kPa
